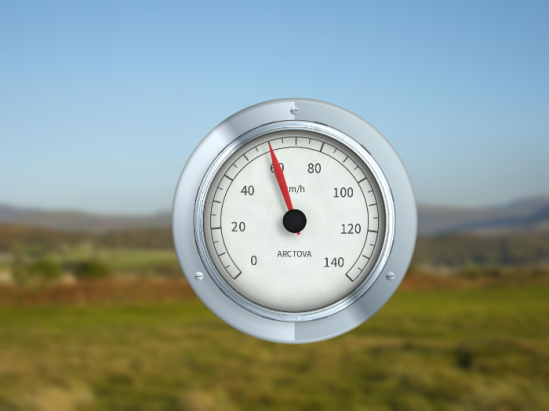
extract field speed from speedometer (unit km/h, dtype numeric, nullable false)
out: 60 km/h
